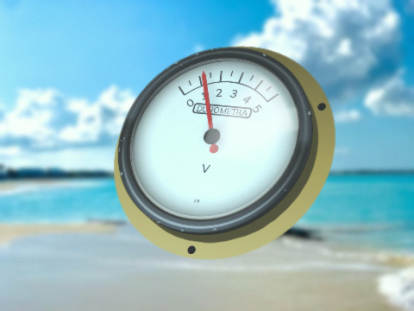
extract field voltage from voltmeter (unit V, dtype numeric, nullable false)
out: 1.25 V
